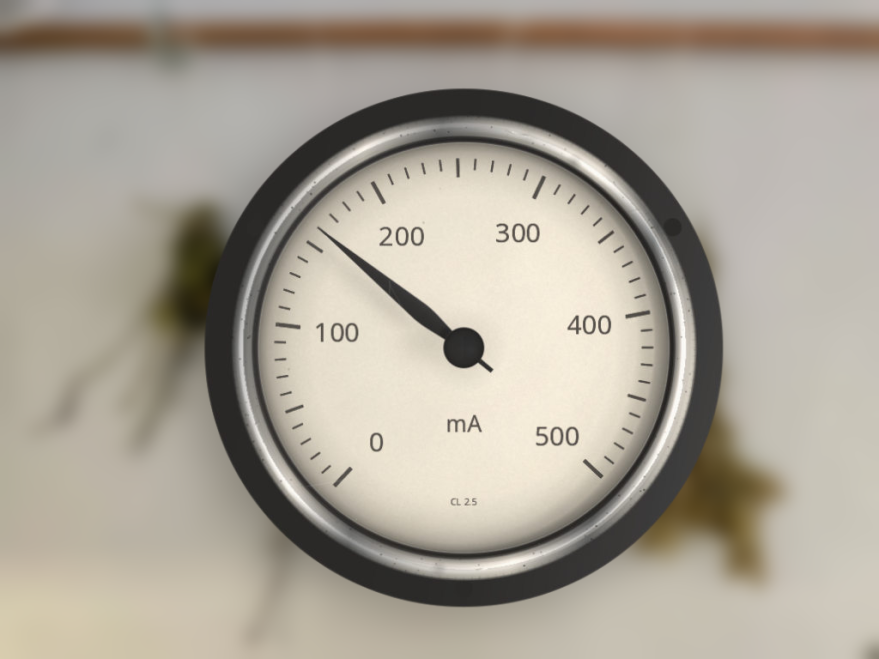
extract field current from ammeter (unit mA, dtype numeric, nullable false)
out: 160 mA
